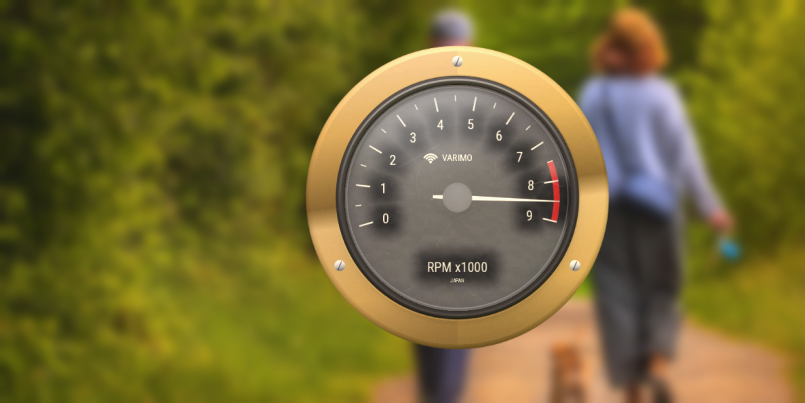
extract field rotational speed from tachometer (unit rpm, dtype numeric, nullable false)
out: 8500 rpm
